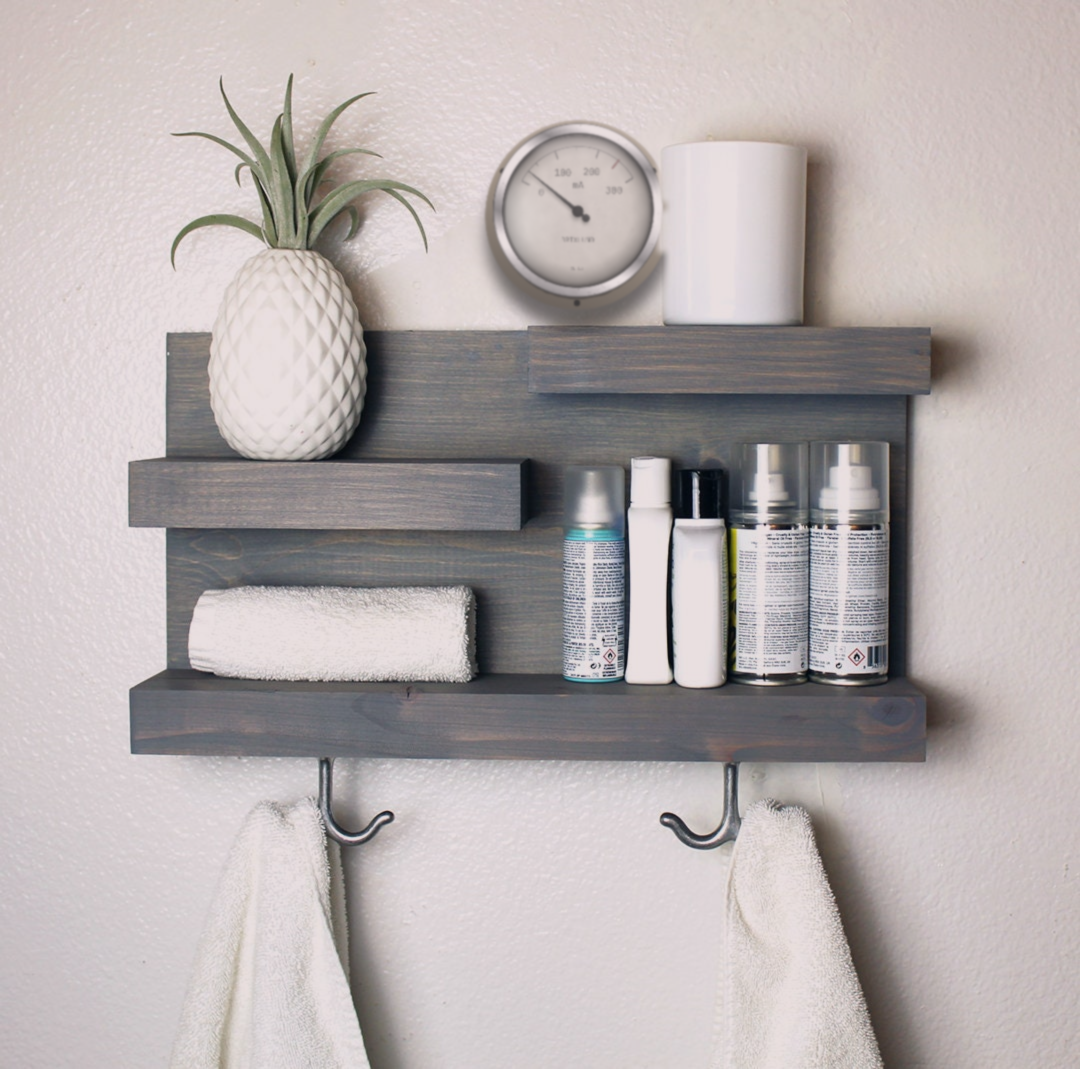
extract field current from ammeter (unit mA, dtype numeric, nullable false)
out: 25 mA
